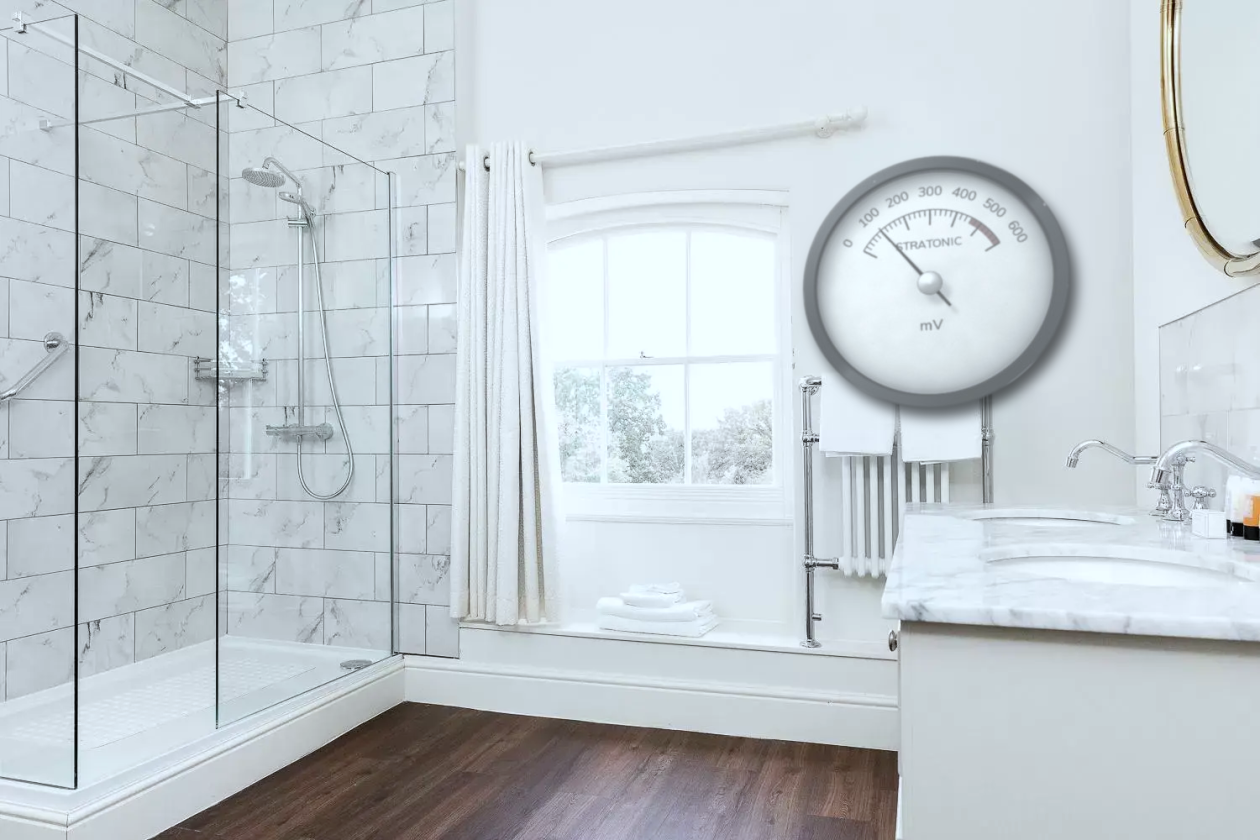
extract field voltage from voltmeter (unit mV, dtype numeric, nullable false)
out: 100 mV
